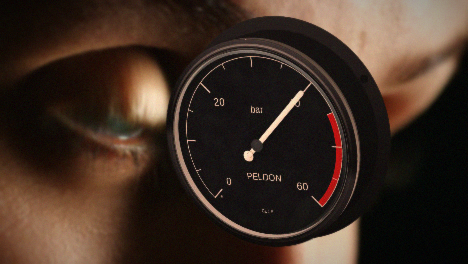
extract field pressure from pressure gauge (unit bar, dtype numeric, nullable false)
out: 40 bar
